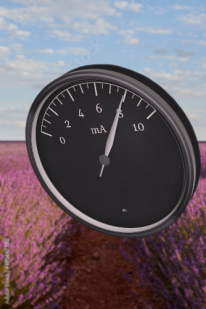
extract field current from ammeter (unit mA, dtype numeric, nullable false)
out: 8 mA
